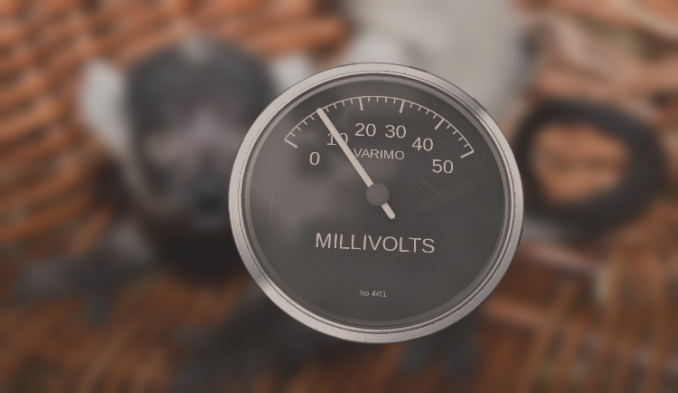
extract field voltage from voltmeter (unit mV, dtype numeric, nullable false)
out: 10 mV
